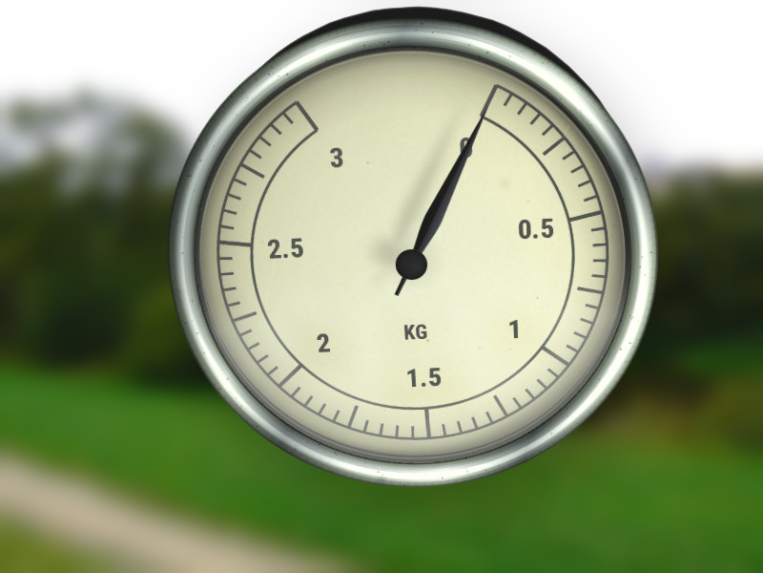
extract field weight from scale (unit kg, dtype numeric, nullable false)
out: 0 kg
